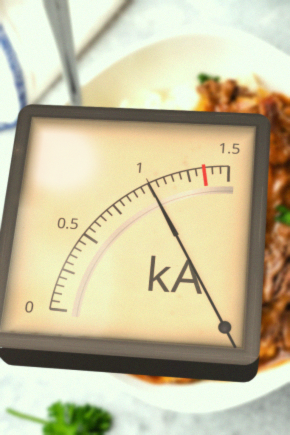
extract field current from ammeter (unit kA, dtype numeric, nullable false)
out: 1 kA
